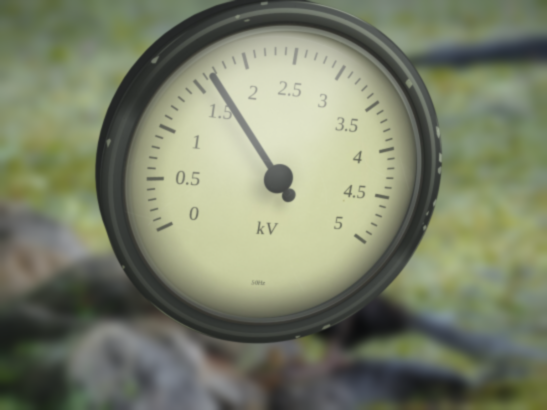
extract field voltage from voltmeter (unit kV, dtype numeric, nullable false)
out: 1.65 kV
